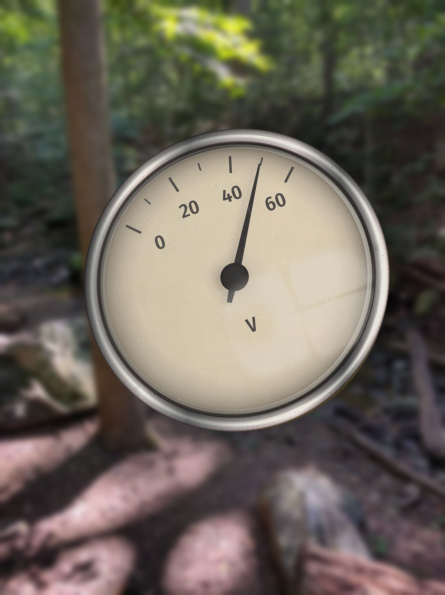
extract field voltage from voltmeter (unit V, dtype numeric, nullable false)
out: 50 V
